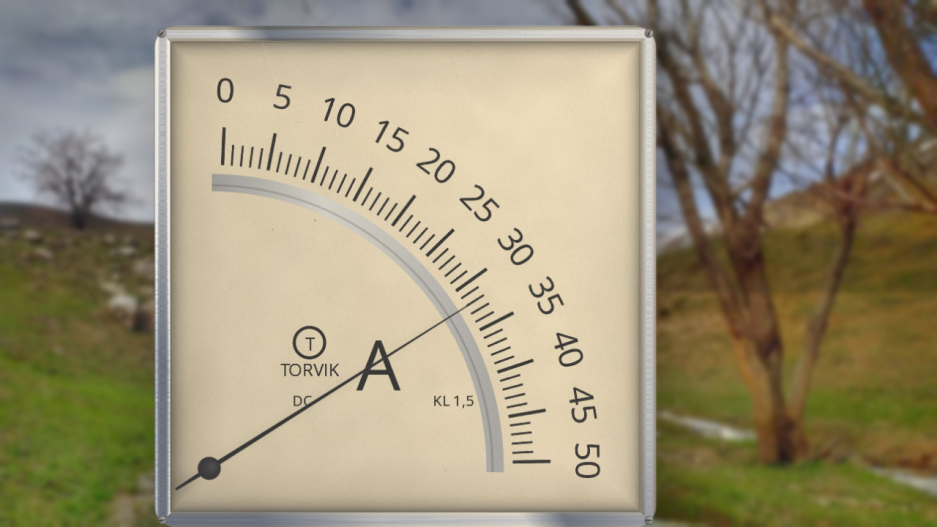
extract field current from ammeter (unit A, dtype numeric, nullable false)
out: 32 A
